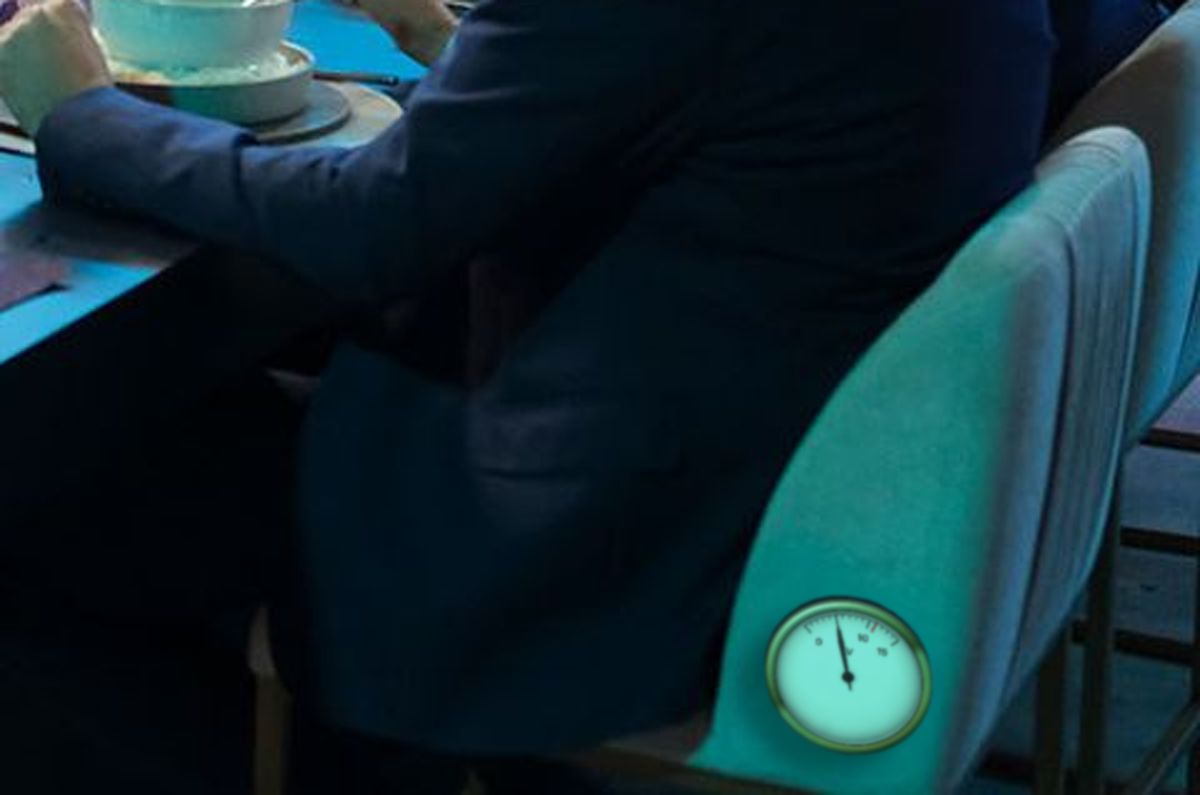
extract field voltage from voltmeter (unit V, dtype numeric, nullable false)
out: 5 V
